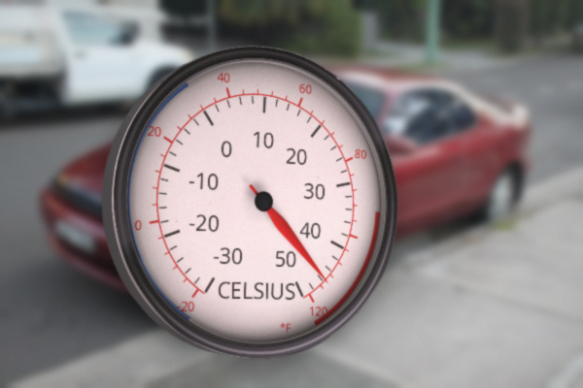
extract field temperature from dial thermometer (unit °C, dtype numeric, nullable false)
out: 46 °C
